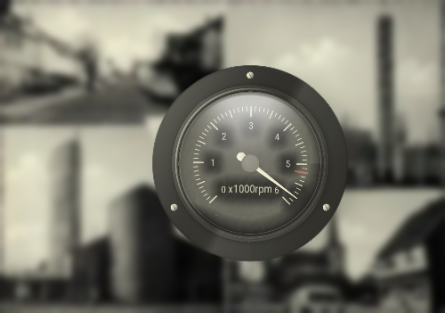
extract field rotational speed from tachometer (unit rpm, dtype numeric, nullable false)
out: 5800 rpm
